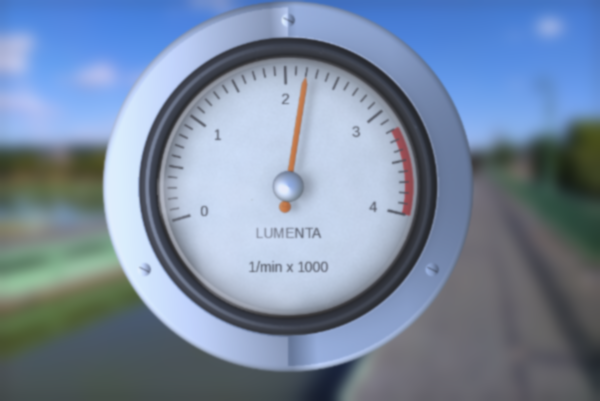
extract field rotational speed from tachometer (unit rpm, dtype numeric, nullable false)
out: 2200 rpm
